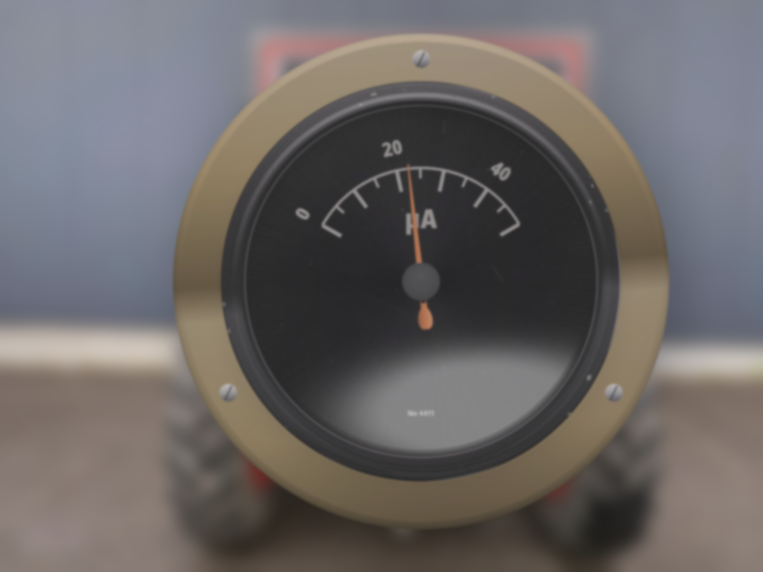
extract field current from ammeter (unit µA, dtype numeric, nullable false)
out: 22.5 µA
